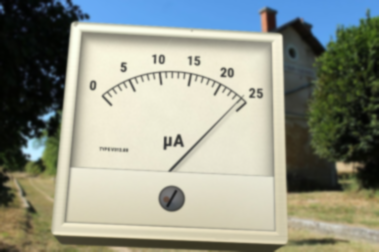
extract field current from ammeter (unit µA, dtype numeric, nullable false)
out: 24 µA
